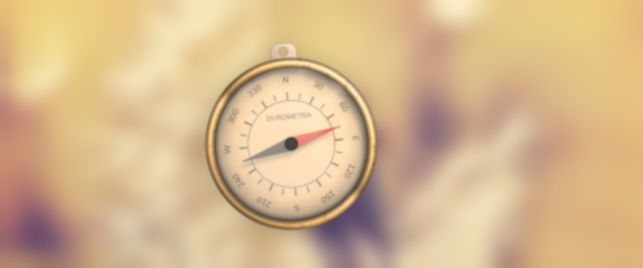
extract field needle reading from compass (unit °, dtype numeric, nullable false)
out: 75 °
